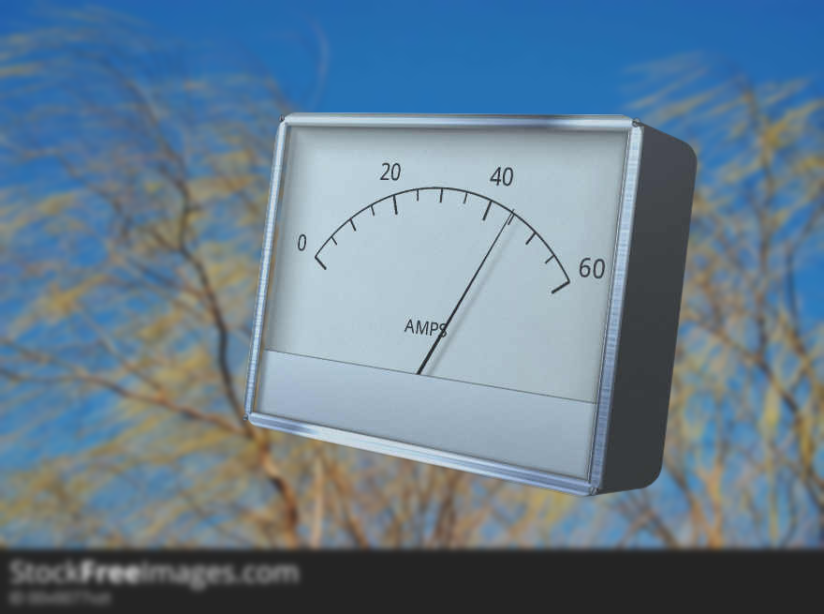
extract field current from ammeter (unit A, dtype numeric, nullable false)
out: 45 A
